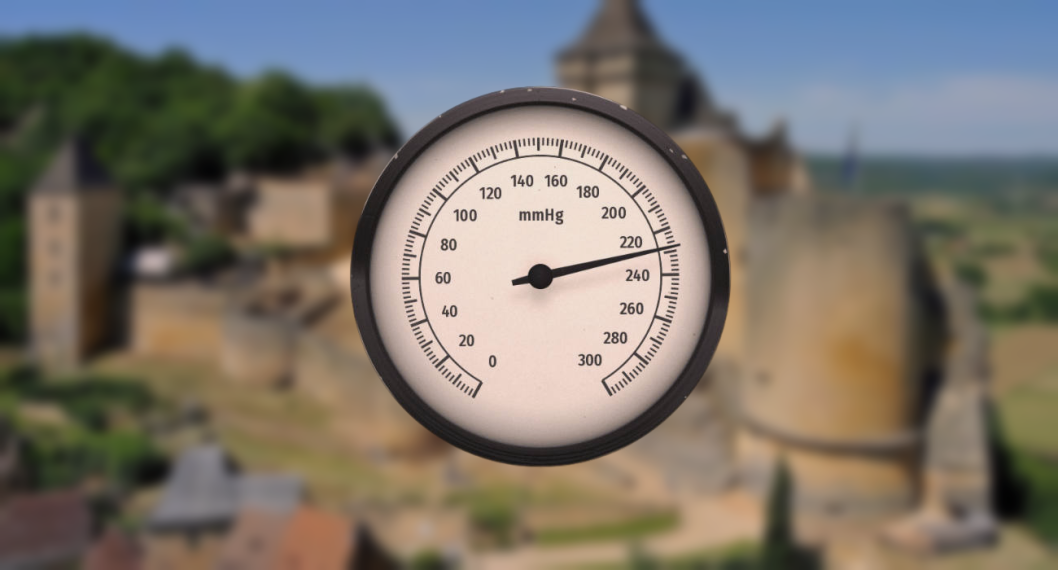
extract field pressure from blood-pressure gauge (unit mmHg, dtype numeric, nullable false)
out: 228 mmHg
